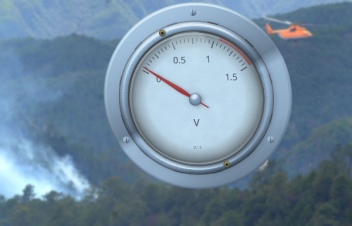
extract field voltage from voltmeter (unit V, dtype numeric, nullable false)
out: 0.05 V
